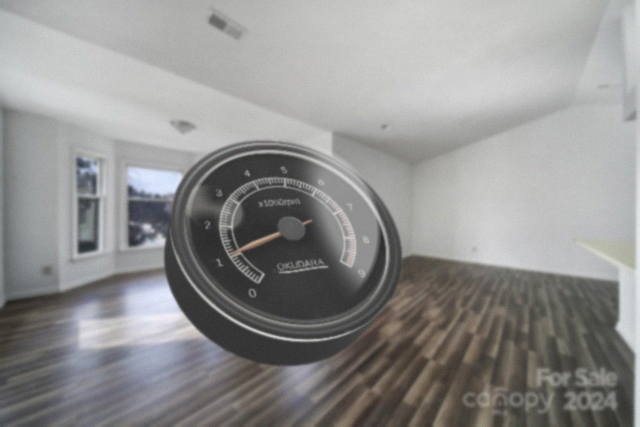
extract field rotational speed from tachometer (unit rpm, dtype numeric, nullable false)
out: 1000 rpm
